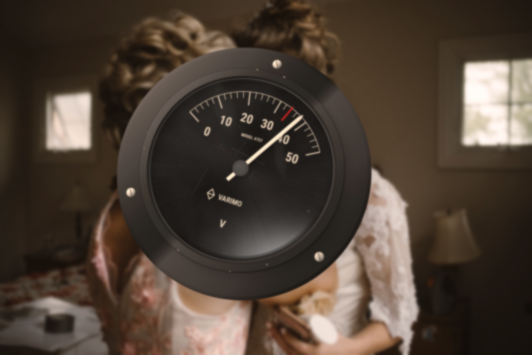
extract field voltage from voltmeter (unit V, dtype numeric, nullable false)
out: 38 V
